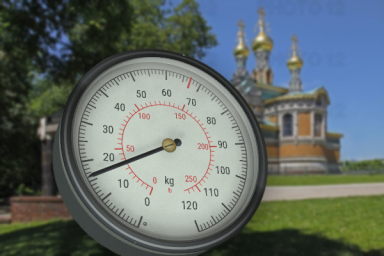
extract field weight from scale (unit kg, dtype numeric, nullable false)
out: 16 kg
